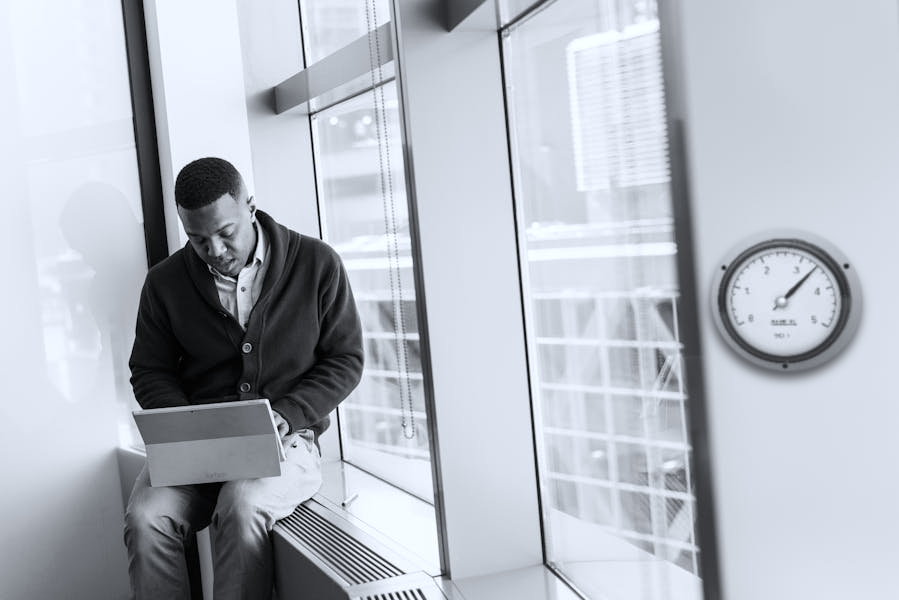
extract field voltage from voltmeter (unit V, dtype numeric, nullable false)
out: 3.4 V
